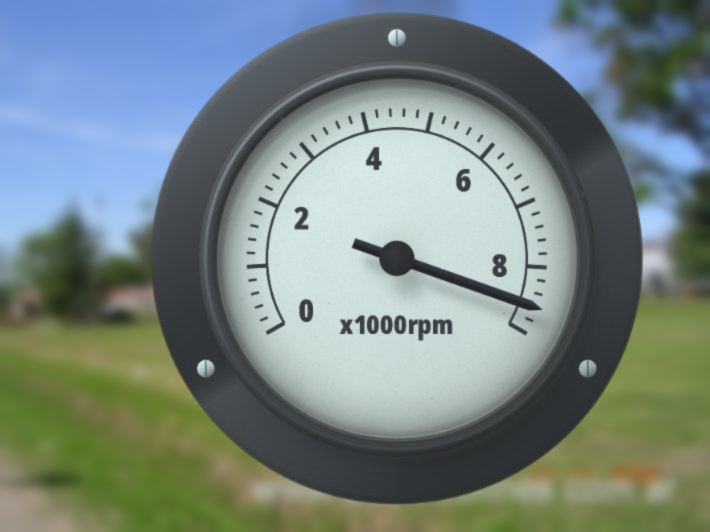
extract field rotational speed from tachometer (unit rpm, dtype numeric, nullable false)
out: 8600 rpm
